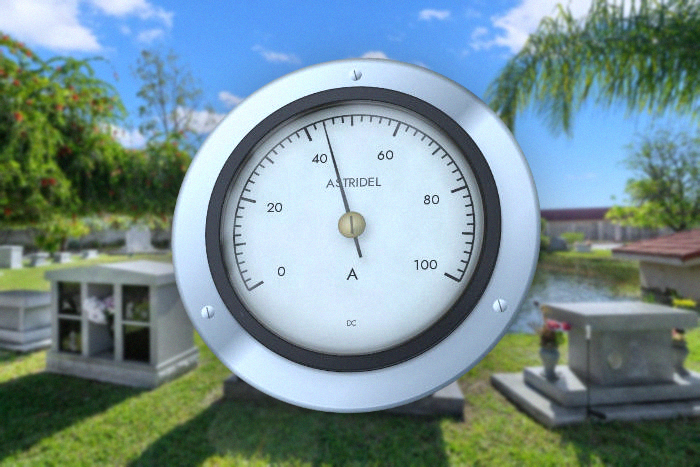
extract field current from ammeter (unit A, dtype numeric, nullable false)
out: 44 A
